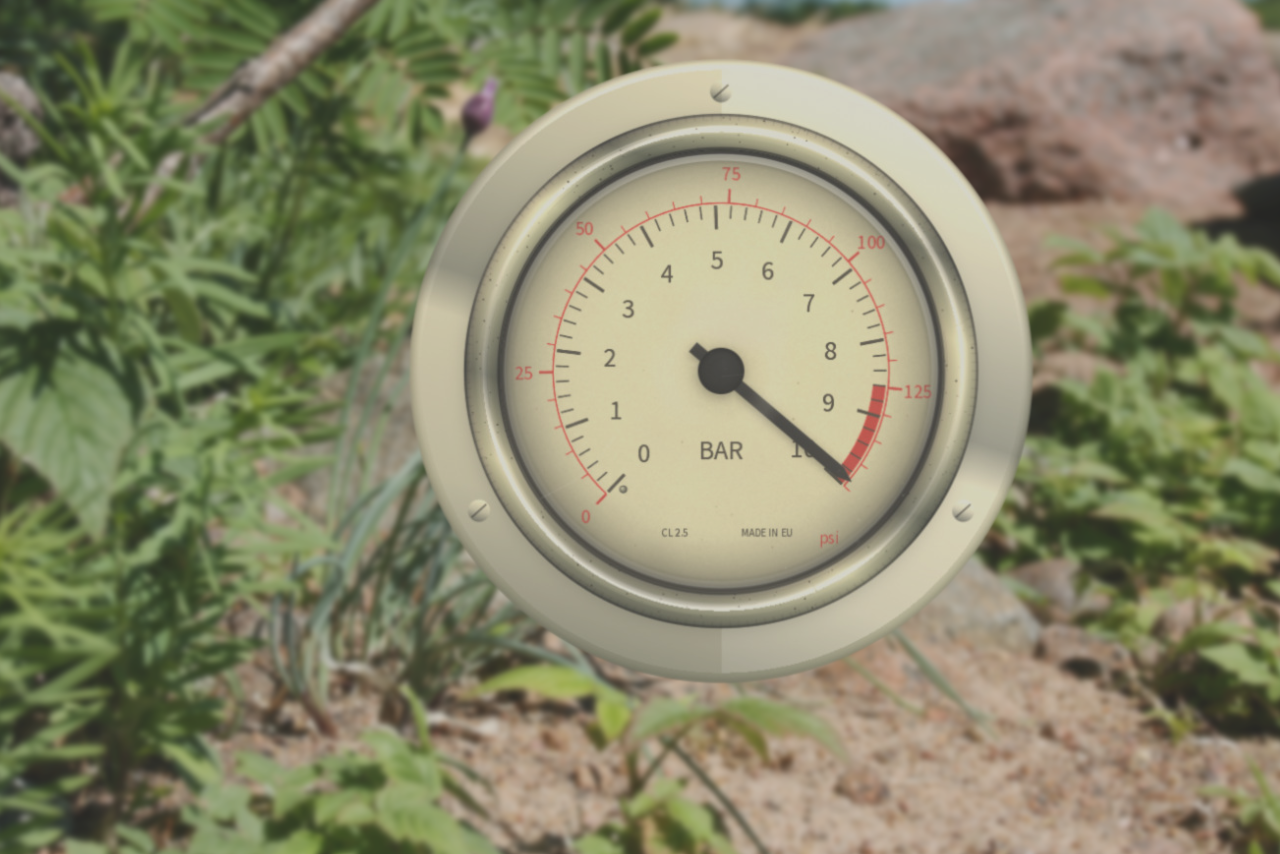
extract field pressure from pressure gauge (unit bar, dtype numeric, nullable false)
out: 9.9 bar
